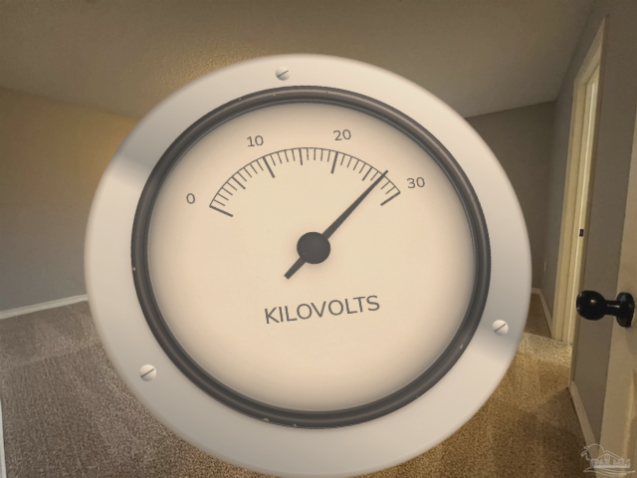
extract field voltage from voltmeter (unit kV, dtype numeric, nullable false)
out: 27 kV
